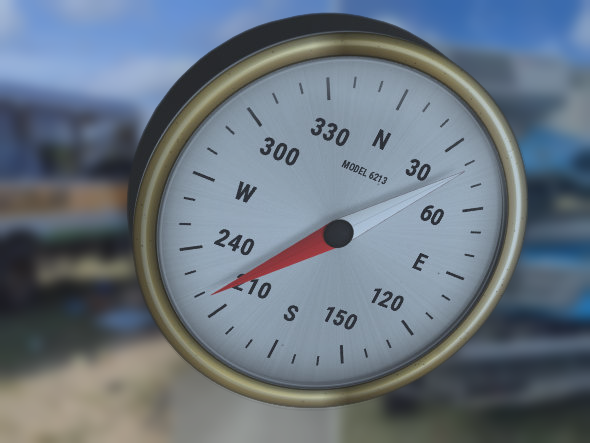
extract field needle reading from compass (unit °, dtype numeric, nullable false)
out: 220 °
